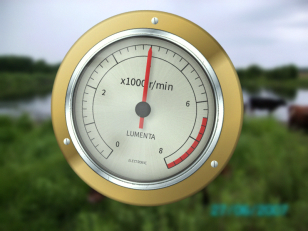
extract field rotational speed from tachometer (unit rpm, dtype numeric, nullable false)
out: 4000 rpm
